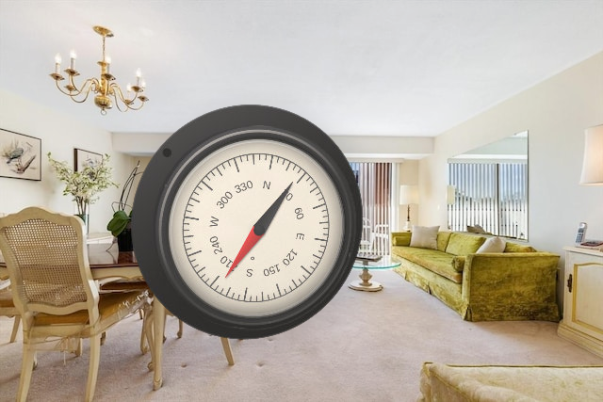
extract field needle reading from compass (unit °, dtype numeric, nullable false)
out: 205 °
